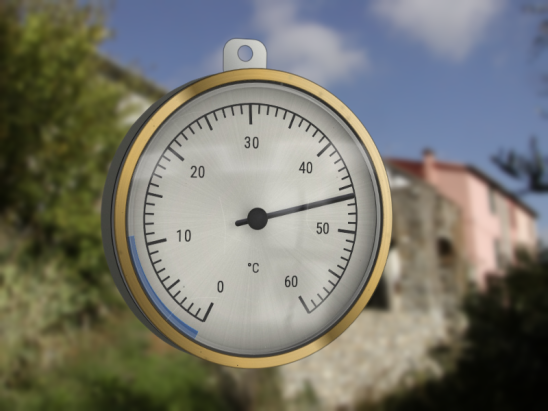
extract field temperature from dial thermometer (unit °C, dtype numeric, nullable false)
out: 46 °C
